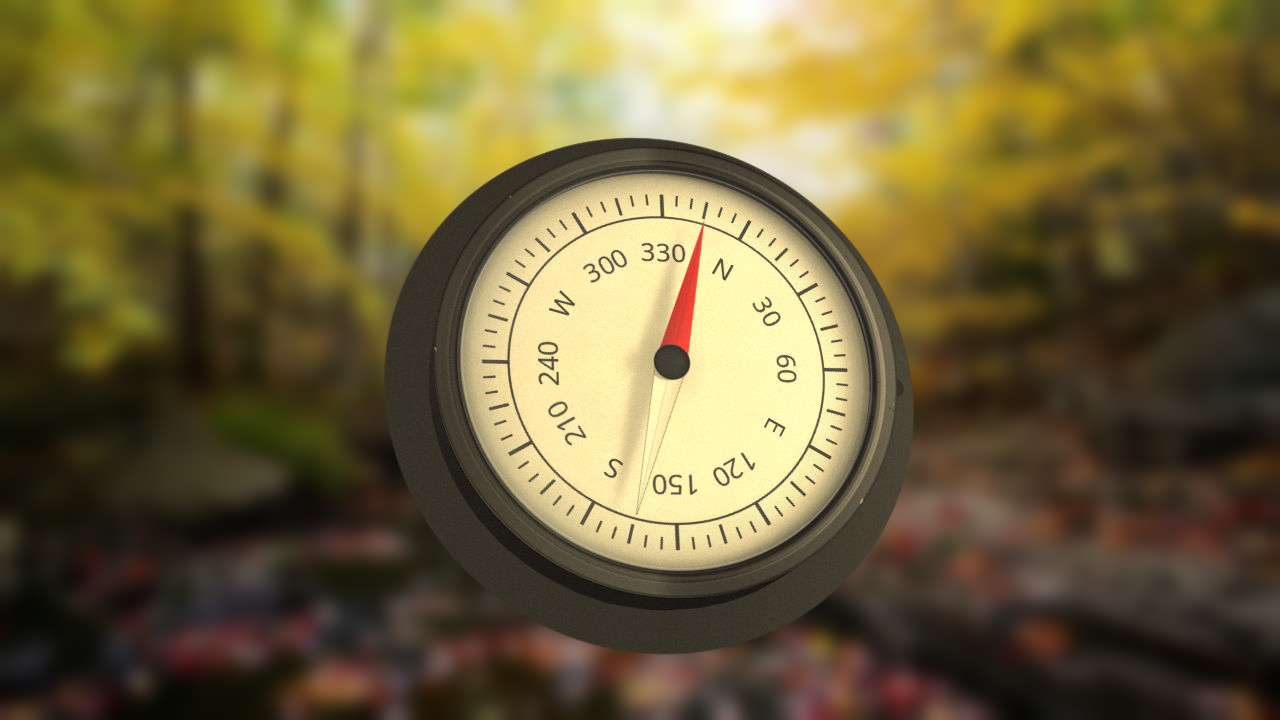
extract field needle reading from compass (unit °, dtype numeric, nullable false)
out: 345 °
